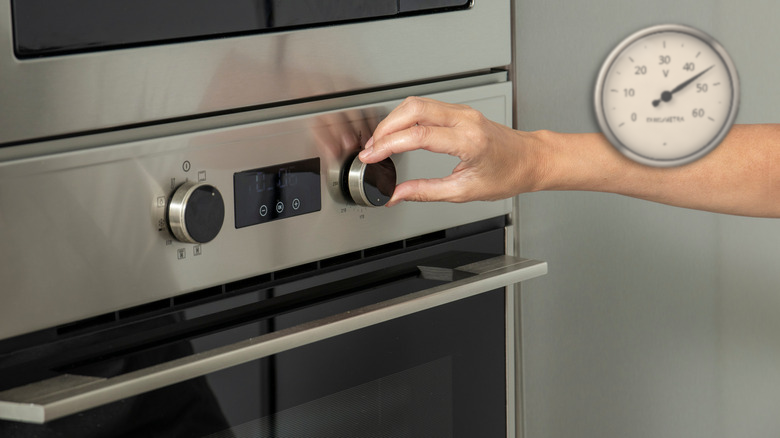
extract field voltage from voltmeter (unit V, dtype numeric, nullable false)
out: 45 V
